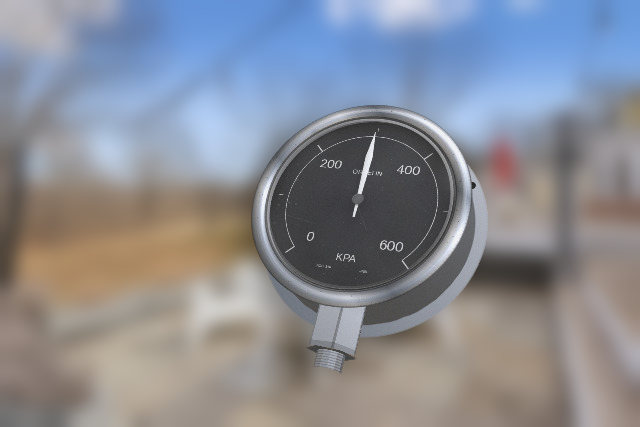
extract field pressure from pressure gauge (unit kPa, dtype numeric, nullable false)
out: 300 kPa
